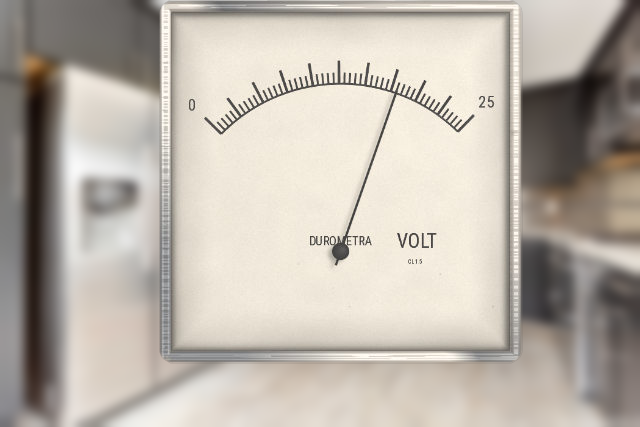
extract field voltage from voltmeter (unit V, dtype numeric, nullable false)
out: 18 V
